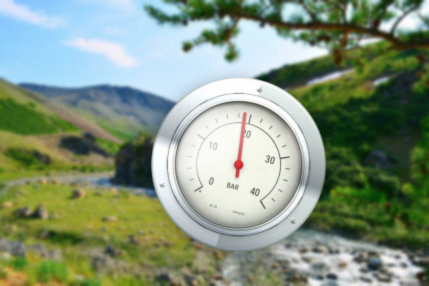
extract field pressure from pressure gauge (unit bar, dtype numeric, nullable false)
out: 19 bar
